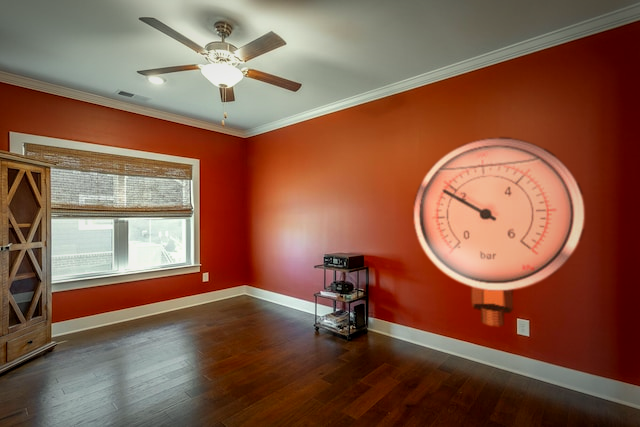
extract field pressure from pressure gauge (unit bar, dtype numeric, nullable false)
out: 1.8 bar
